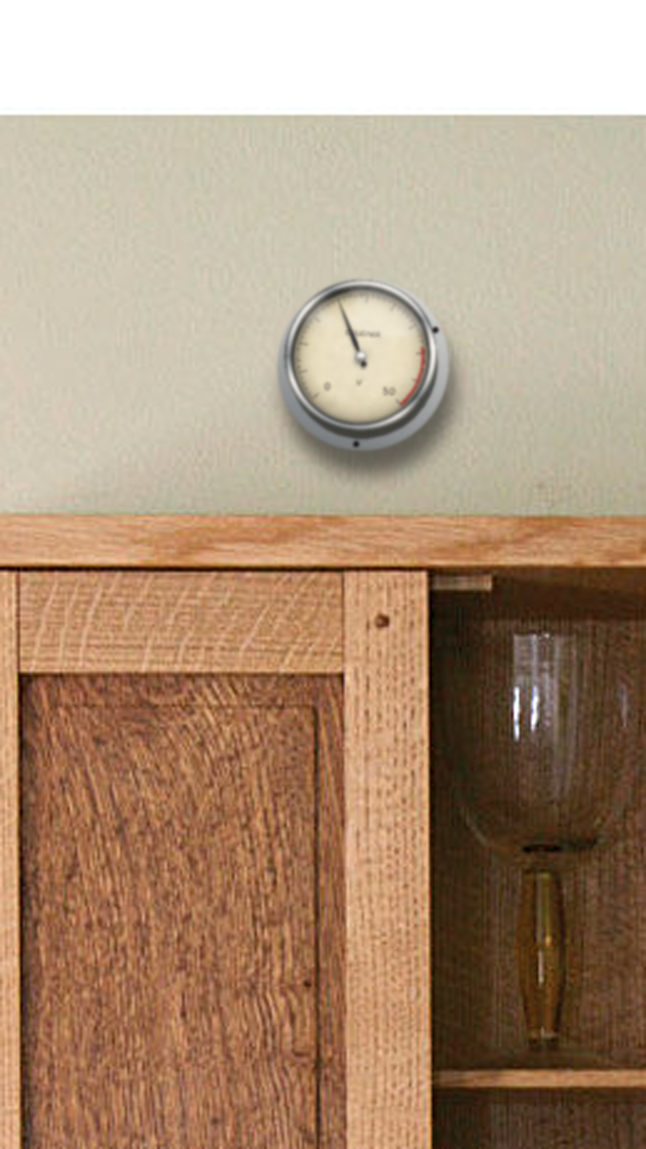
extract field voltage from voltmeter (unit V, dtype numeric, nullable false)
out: 20 V
